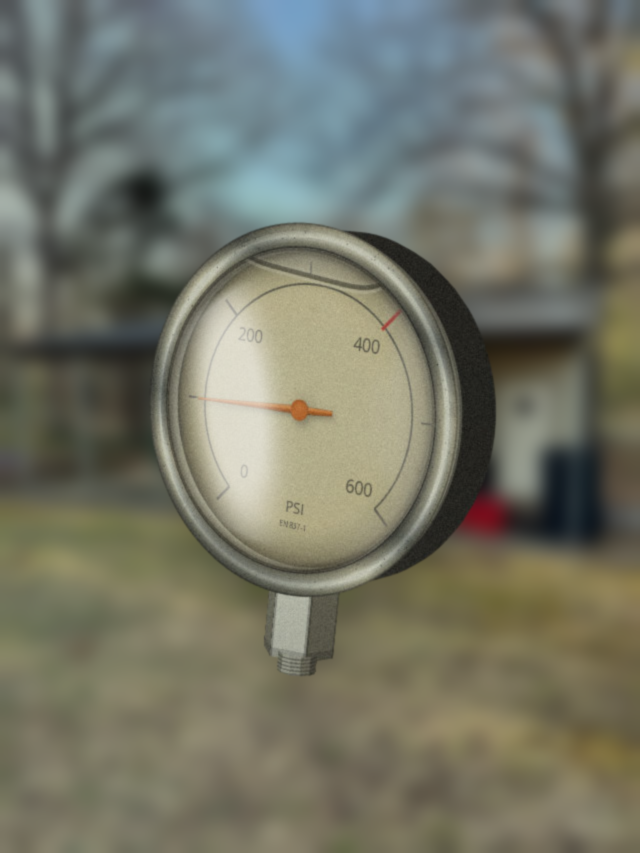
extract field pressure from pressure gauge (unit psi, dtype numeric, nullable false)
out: 100 psi
